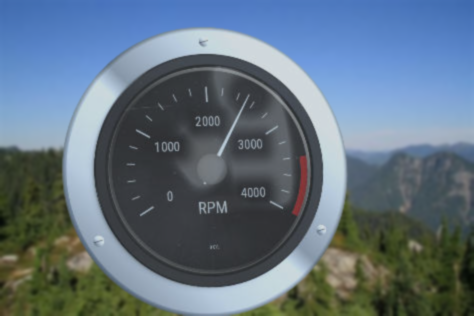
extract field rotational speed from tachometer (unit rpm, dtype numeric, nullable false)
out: 2500 rpm
